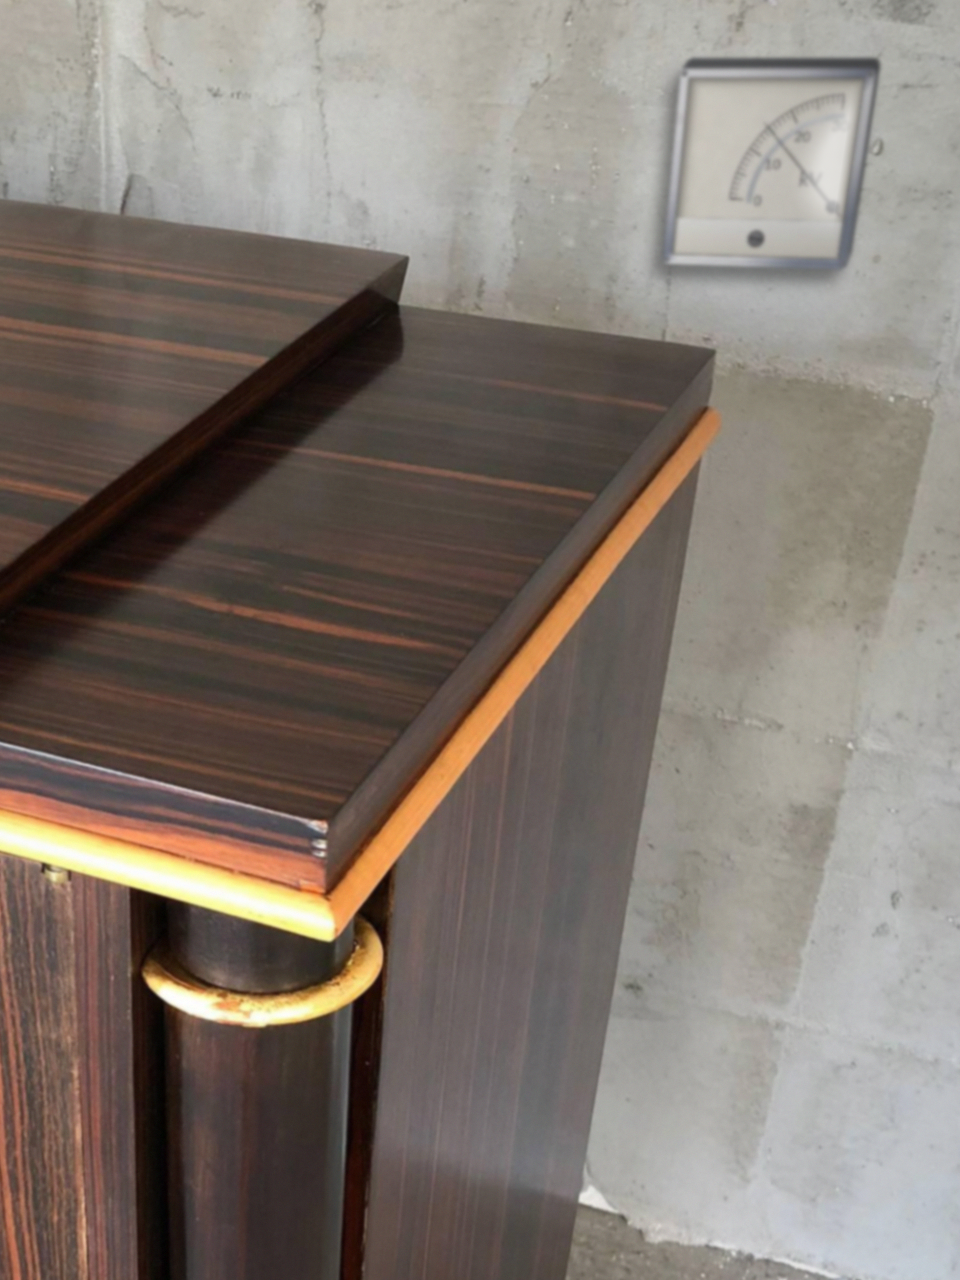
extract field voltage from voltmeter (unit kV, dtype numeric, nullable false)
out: 15 kV
